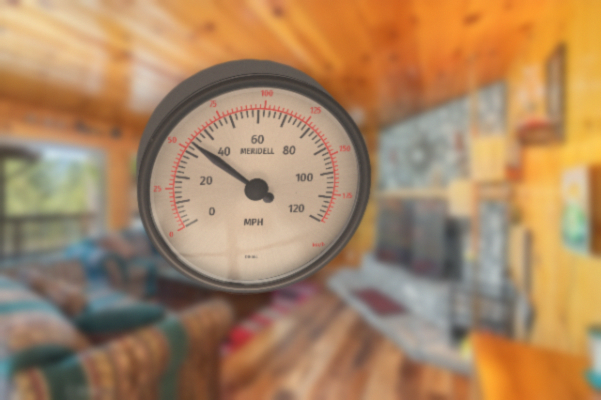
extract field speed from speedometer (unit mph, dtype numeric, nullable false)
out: 34 mph
